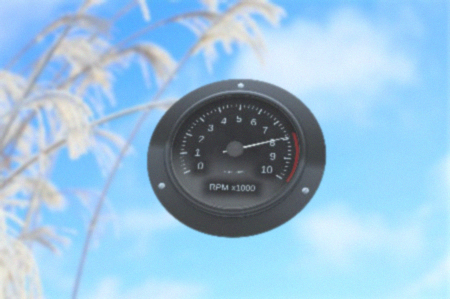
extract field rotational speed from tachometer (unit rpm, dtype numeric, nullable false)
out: 8000 rpm
